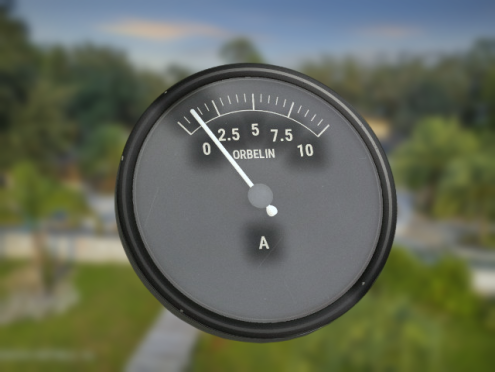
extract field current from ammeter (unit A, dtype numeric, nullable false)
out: 1 A
